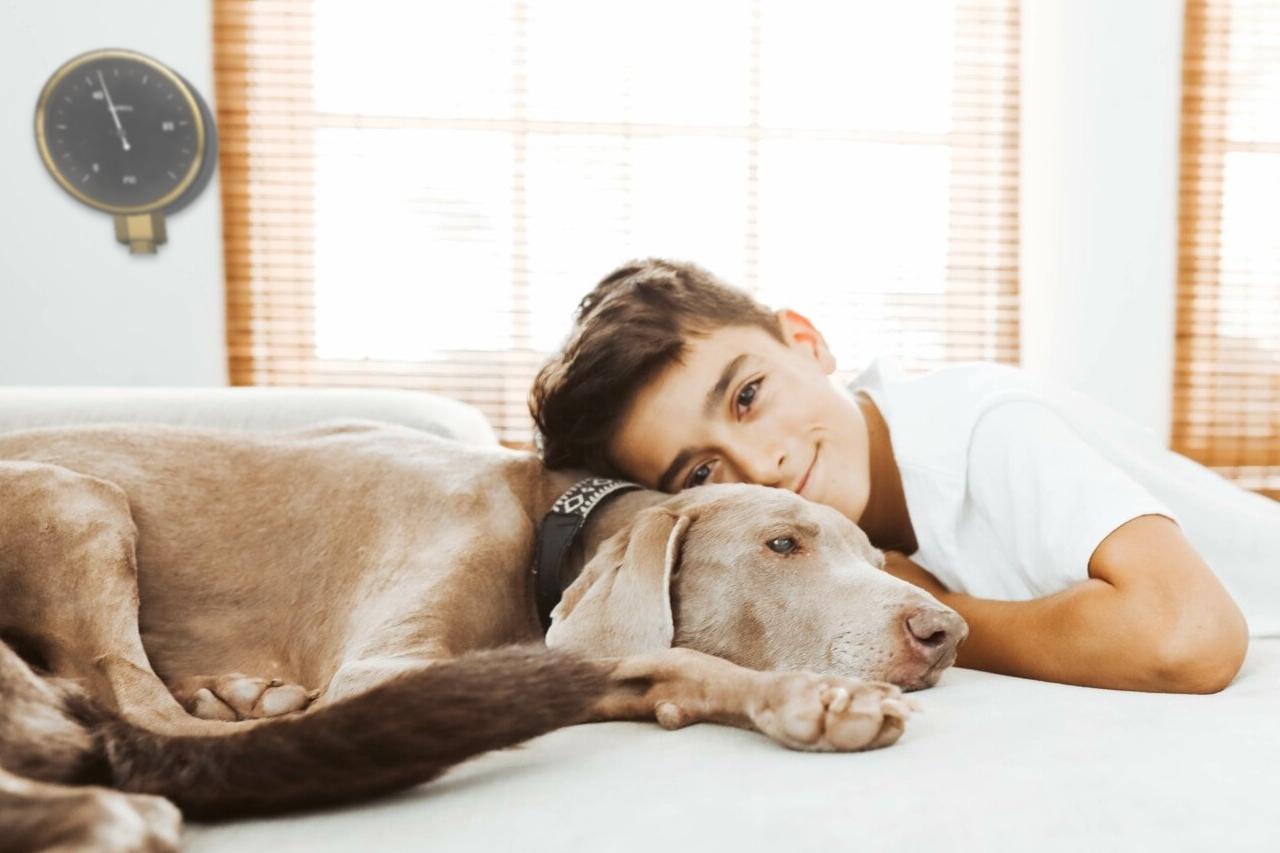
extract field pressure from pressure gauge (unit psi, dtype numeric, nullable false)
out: 45 psi
